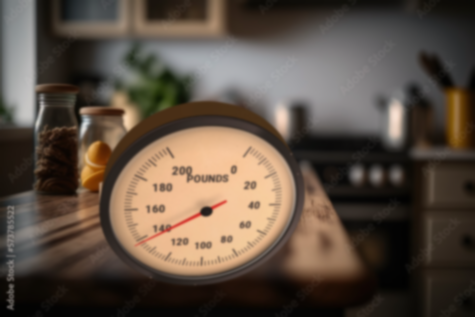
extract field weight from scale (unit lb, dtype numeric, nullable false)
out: 140 lb
